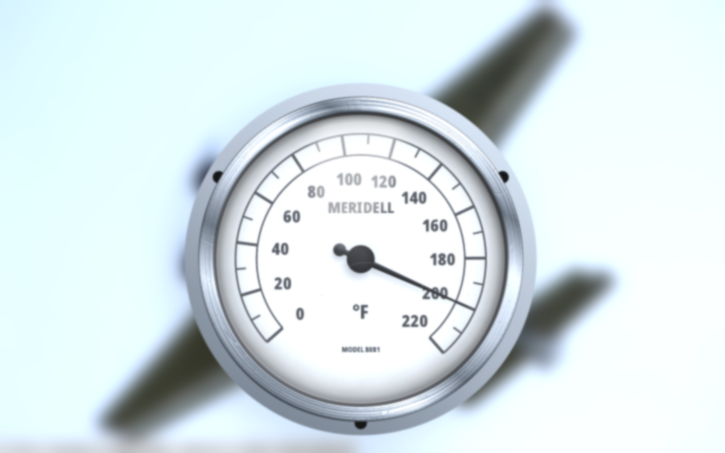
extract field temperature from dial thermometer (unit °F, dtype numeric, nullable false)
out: 200 °F
